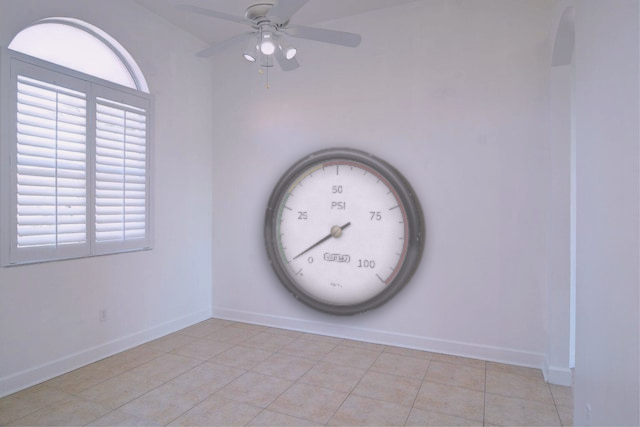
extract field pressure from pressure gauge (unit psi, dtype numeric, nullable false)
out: 5 psi
